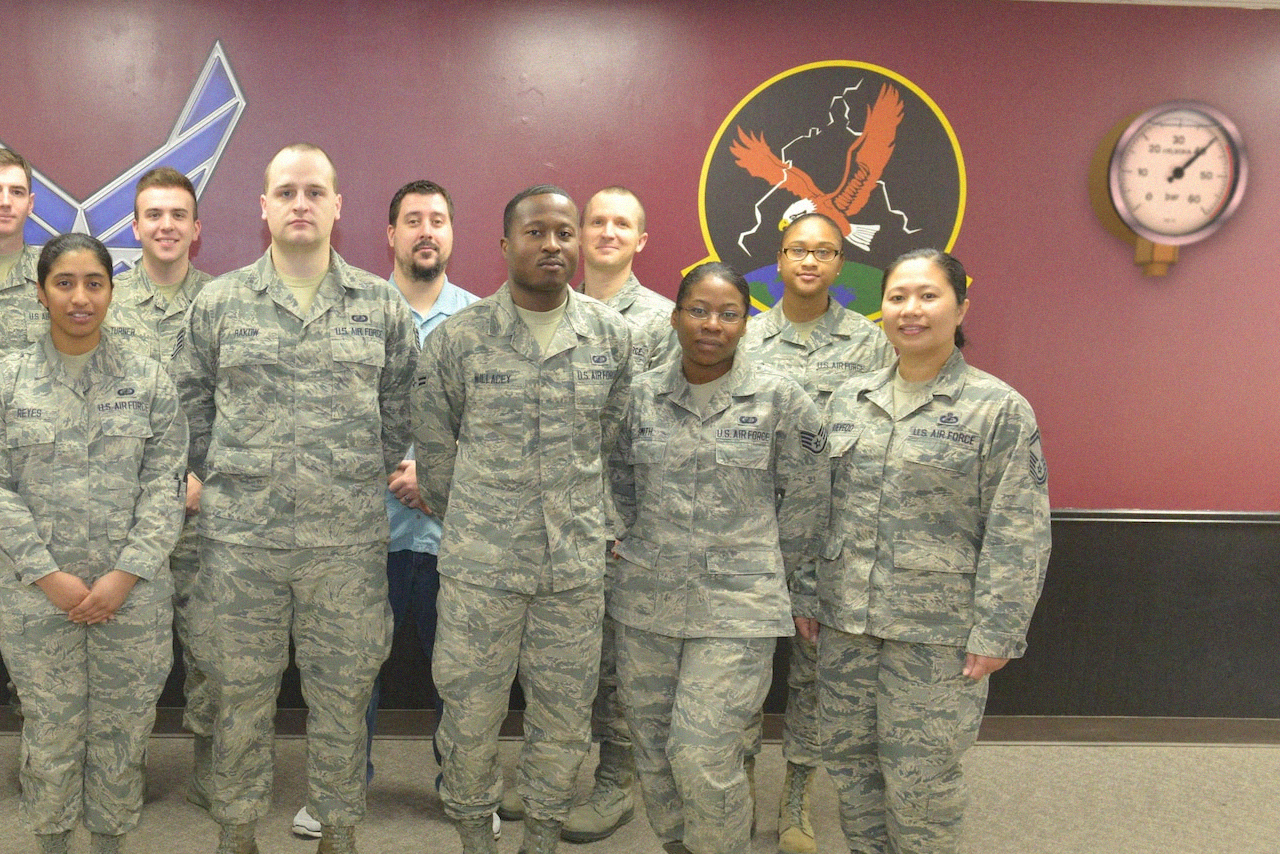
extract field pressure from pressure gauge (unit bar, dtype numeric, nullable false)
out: 40 bar
